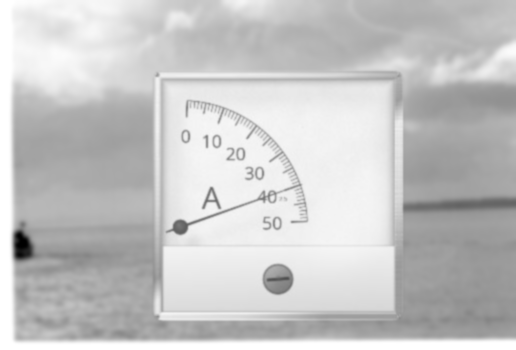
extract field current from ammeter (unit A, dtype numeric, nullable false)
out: 40 A
